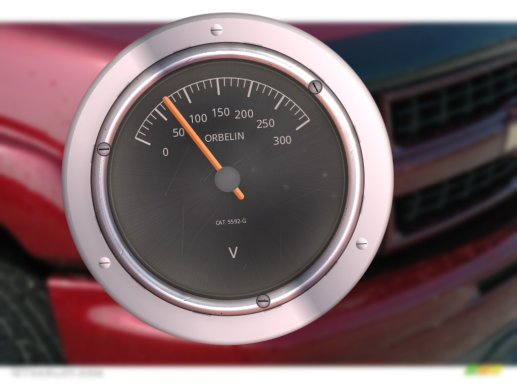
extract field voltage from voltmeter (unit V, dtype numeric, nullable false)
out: 70 V
